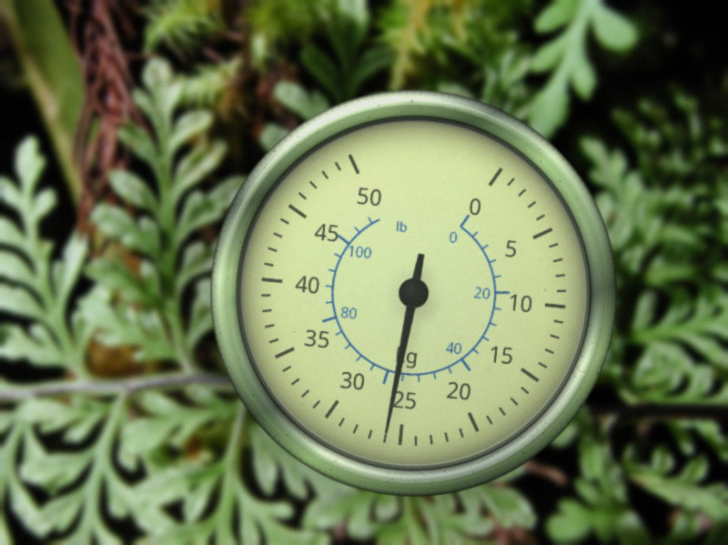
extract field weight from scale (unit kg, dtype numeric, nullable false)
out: 26 kg
